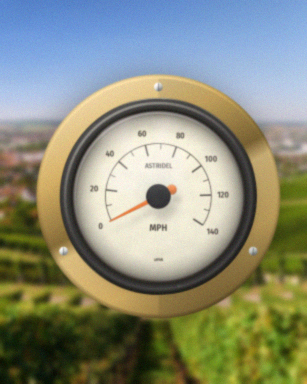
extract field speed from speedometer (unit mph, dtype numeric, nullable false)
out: 0 mph
